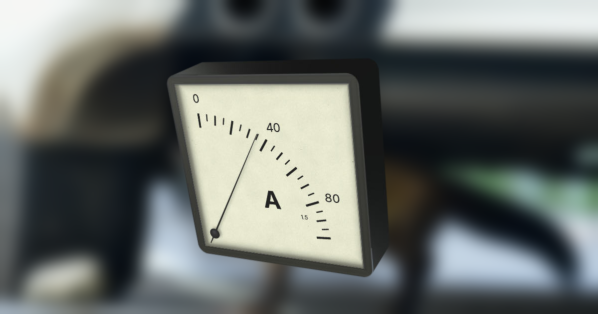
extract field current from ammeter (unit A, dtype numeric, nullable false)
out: 35 A
